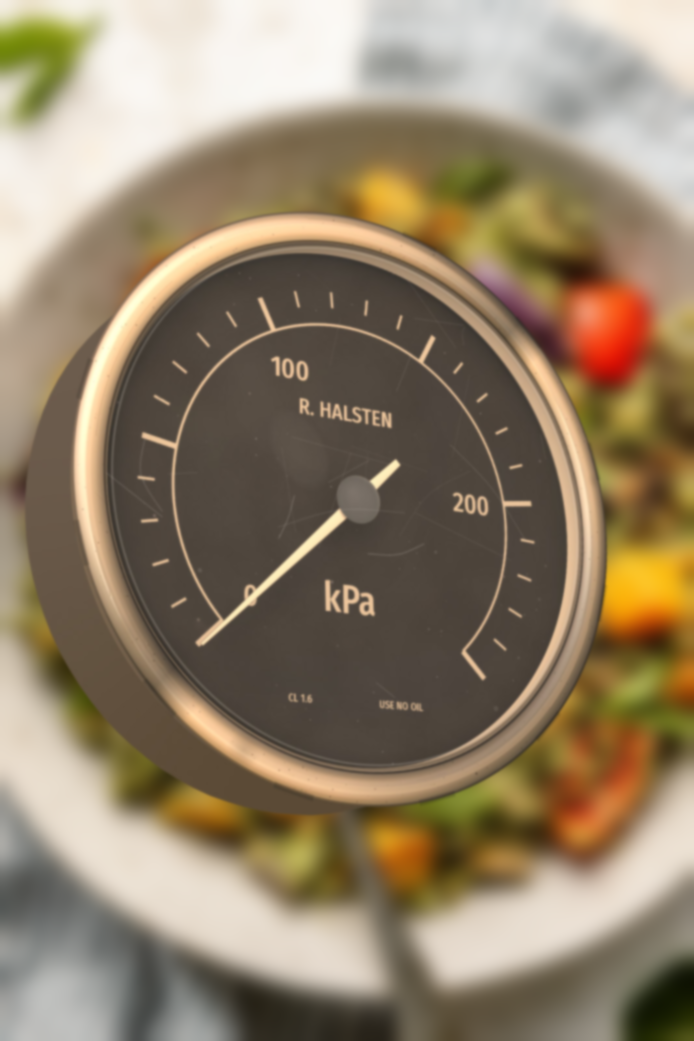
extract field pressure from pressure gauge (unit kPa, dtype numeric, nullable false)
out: 0 kPa
